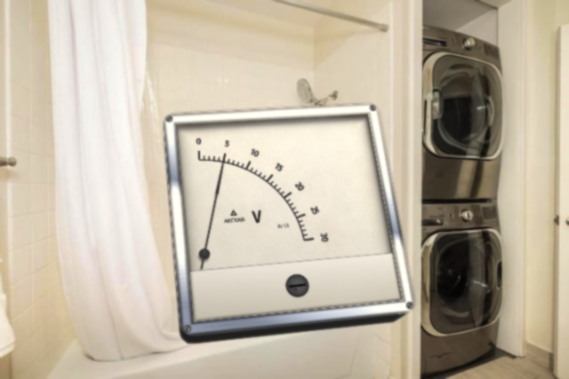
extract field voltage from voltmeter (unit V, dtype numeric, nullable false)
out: 5 V
